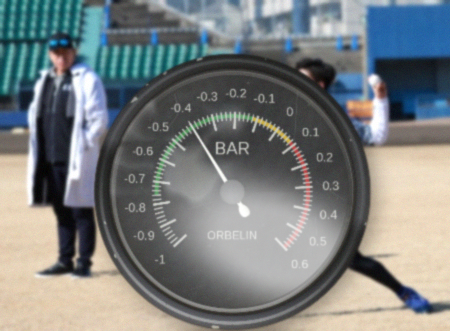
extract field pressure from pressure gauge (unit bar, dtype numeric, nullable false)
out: -0.4 bar
